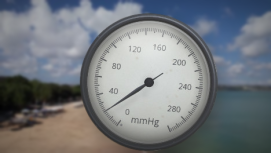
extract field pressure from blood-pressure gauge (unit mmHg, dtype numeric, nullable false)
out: 20 mmHg
